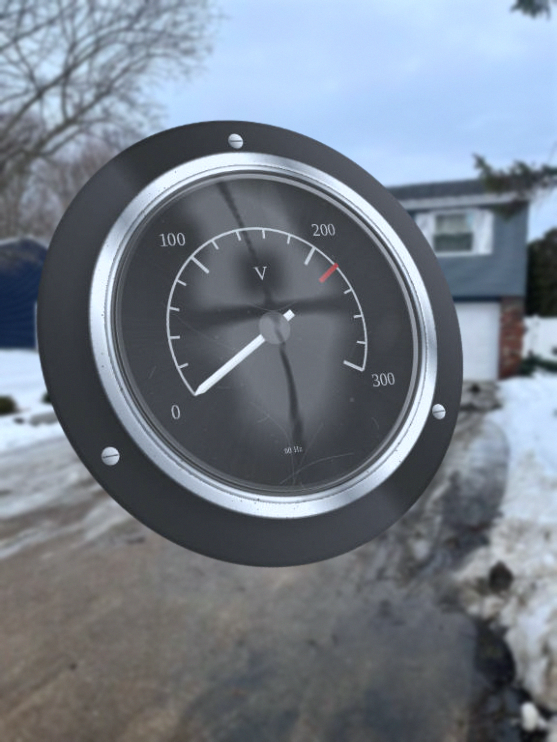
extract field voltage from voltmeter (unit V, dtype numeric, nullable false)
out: 0 V
